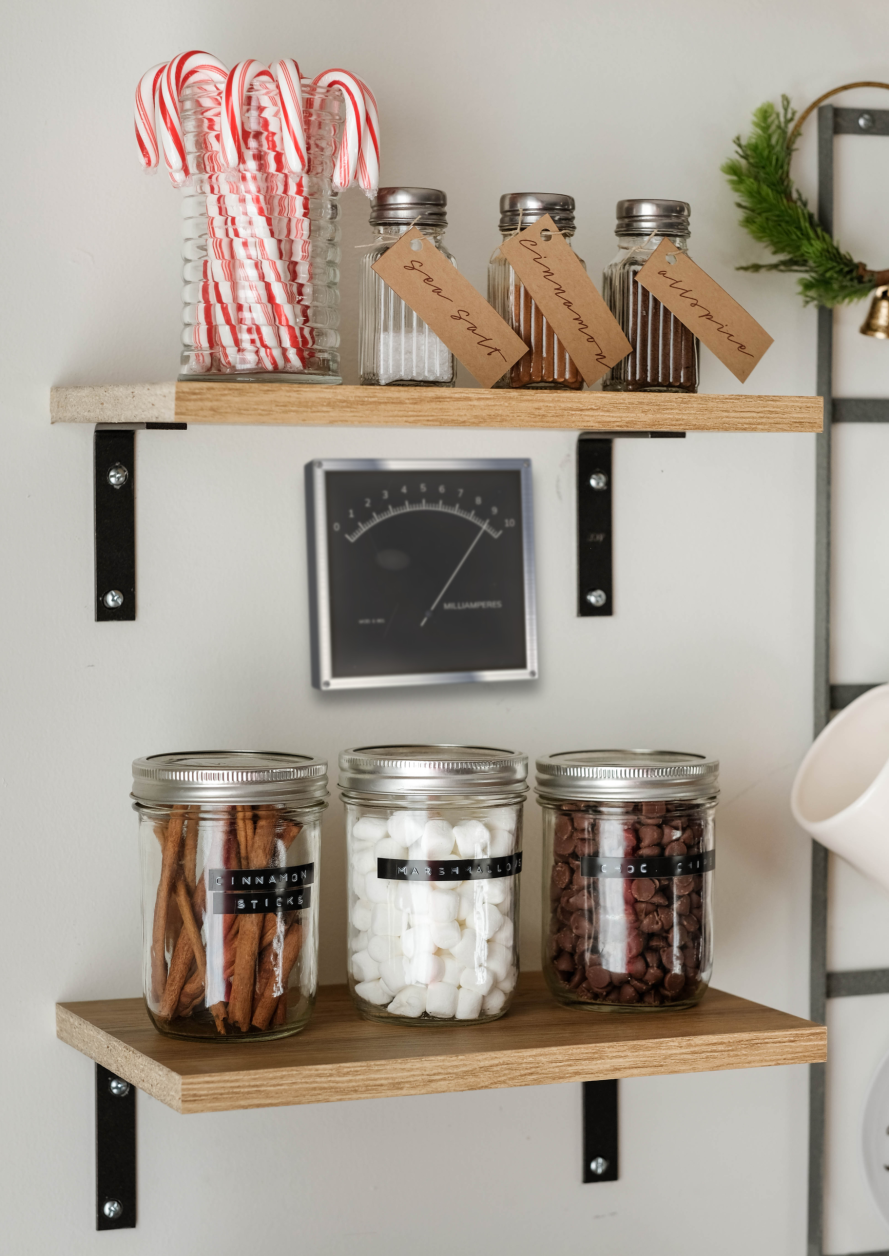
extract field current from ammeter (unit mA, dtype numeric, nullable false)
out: 9 mA
